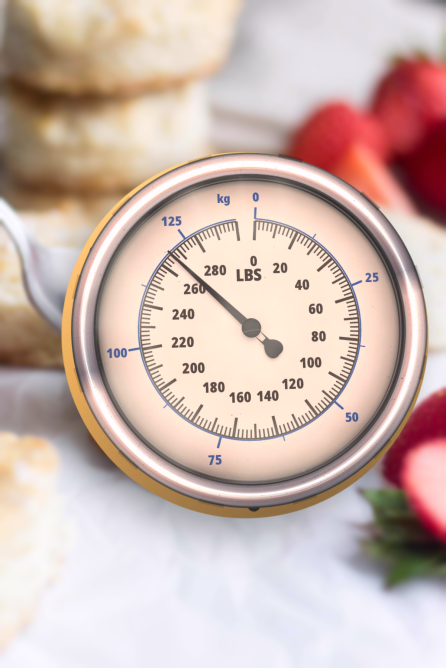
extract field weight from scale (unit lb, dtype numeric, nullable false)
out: 266 lb
